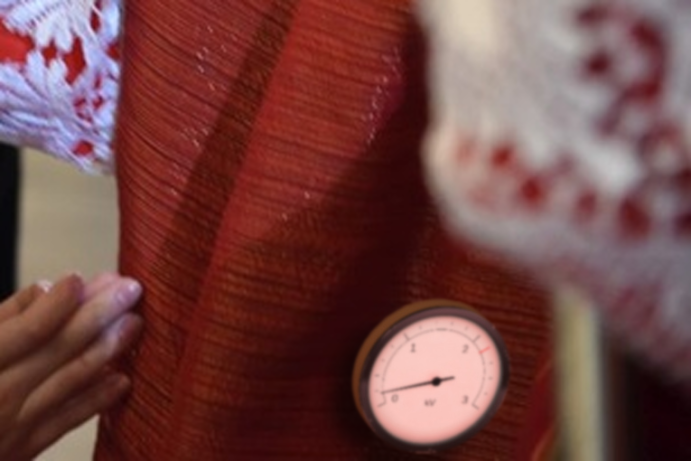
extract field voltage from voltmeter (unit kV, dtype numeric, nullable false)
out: 0.2 kV
